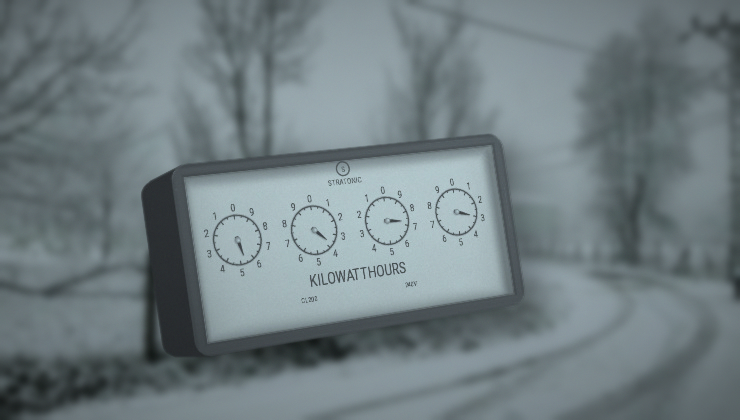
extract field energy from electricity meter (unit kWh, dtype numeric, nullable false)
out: 5373 kWh
